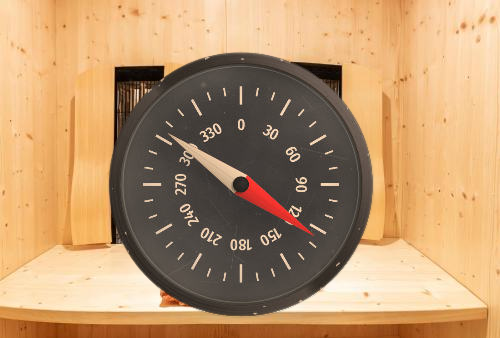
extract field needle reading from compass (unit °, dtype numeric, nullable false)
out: 125 °
